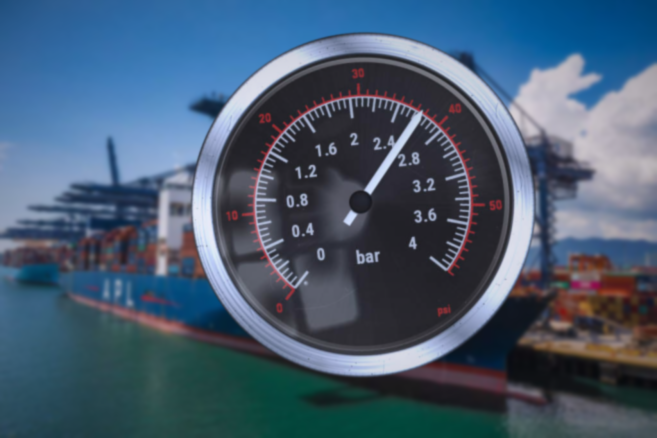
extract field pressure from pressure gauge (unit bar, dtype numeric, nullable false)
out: 2.6 bar
